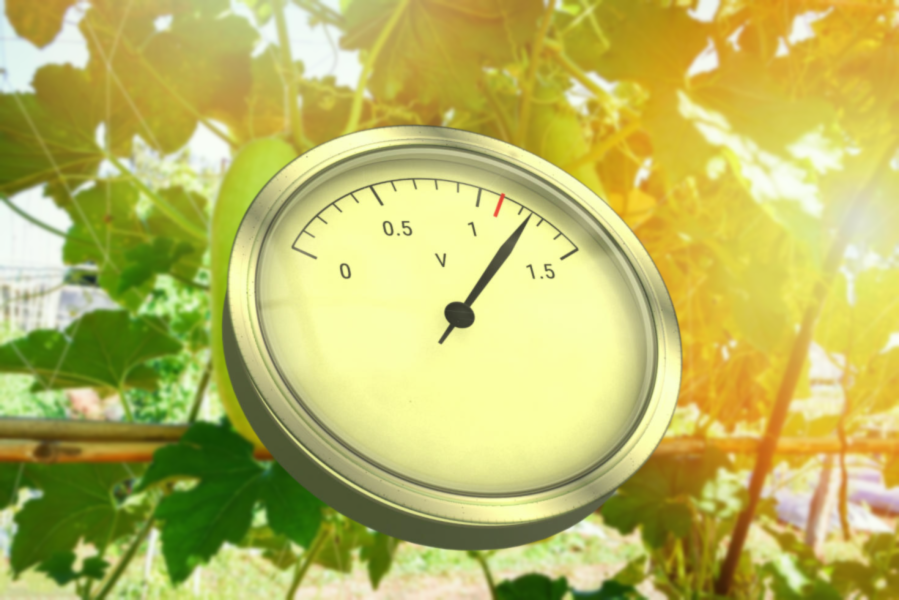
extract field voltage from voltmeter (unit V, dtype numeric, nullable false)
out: 1.25 V
